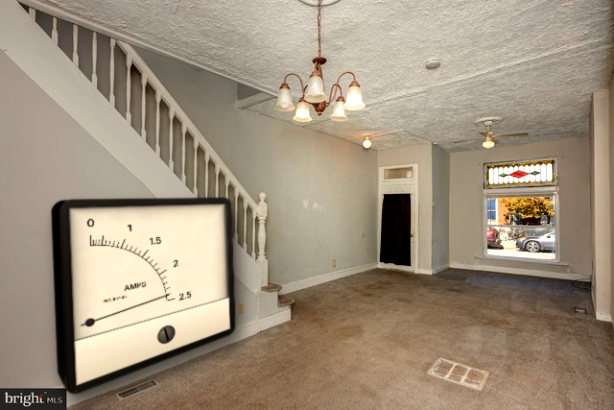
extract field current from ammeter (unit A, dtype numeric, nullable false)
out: 2.4 A
